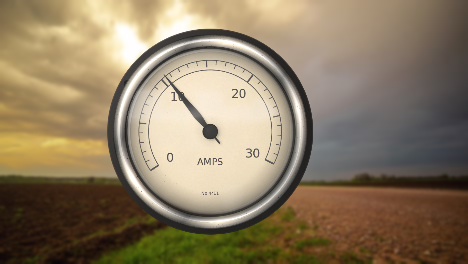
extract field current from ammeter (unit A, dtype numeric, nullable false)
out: 10.5 A
